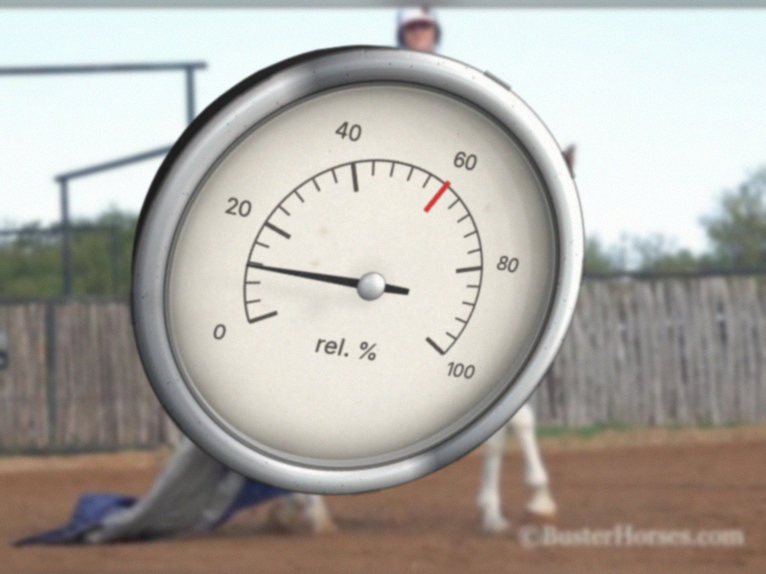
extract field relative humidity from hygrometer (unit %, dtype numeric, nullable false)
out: 12 %
